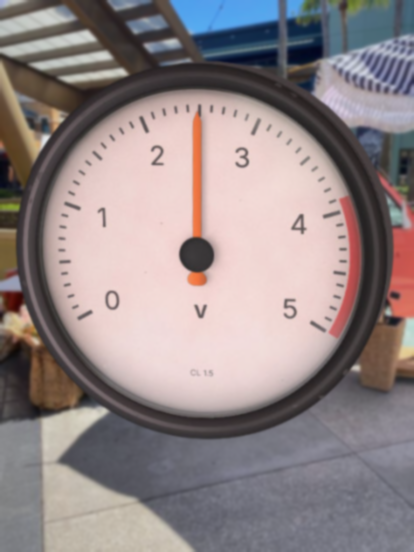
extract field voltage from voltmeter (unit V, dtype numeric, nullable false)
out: 2.5 V
